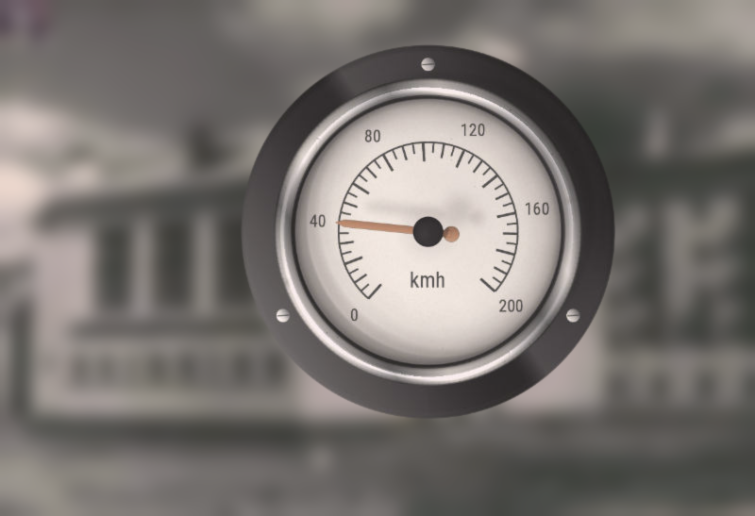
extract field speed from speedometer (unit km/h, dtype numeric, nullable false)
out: 40 km/h
